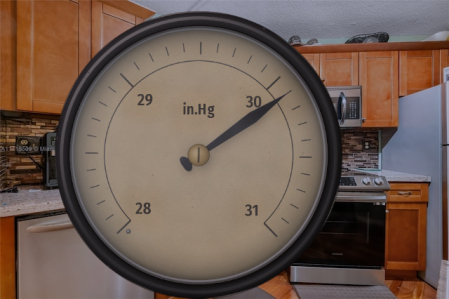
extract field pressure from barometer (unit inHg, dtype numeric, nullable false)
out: 30.1 inHg
